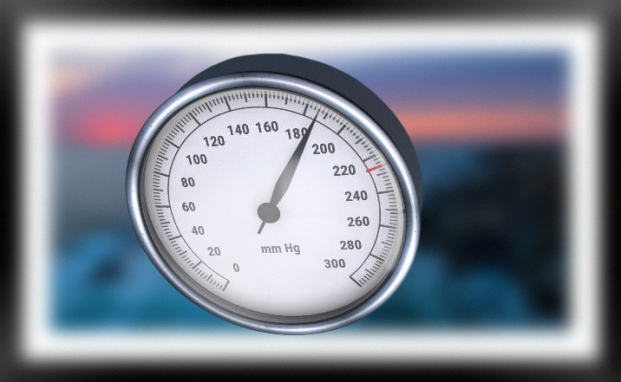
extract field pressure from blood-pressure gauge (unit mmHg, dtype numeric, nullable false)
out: 186 mmHg
